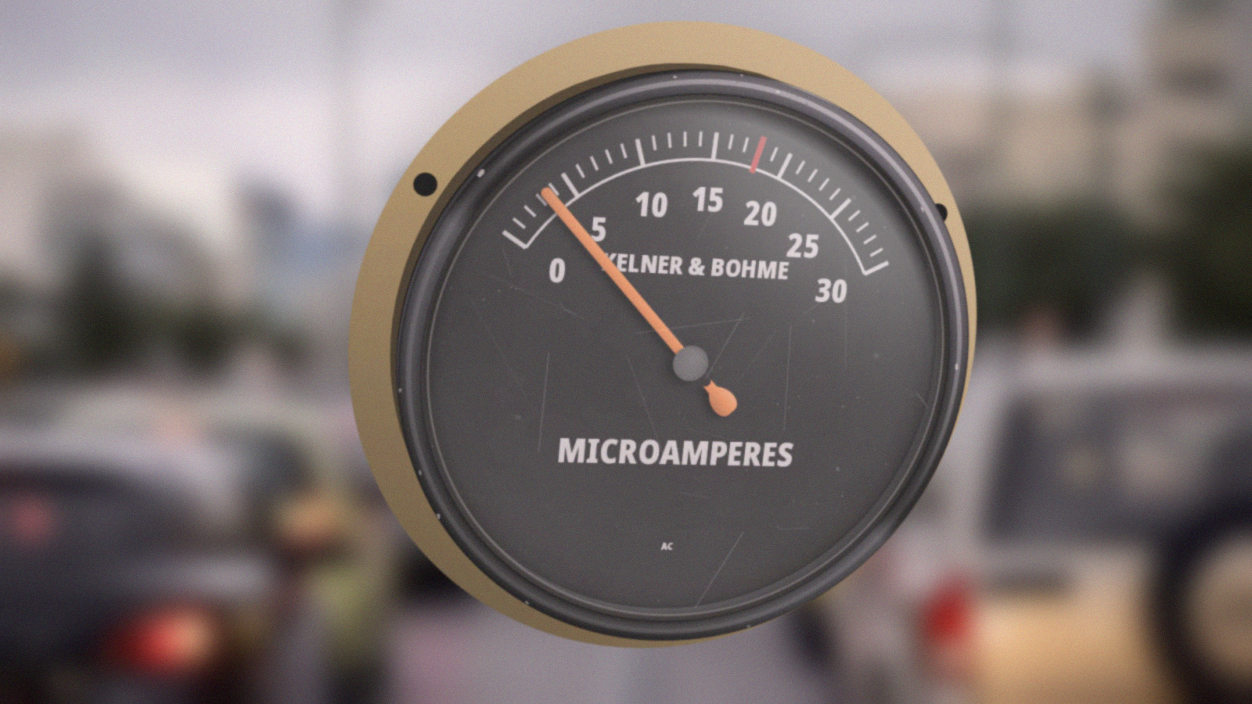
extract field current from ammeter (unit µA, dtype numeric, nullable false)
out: 3.5 µA
